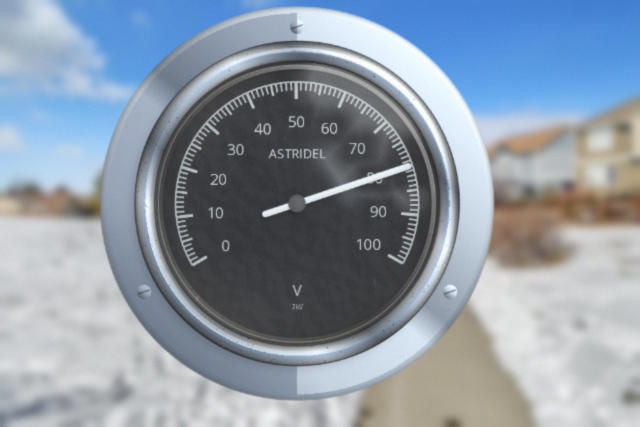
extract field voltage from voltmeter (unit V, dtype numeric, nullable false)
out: 80 V
